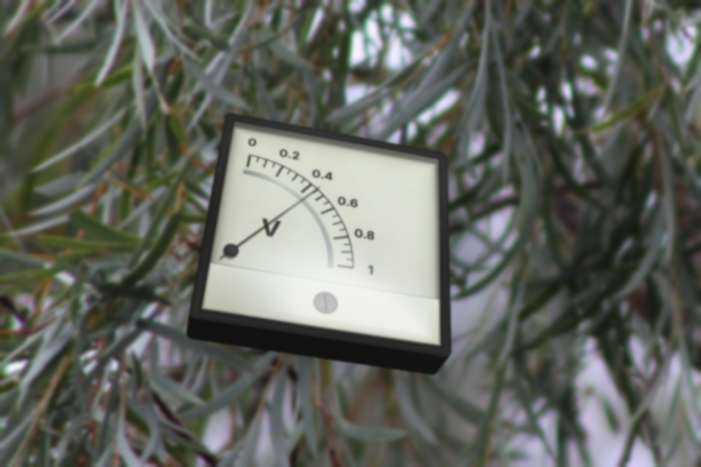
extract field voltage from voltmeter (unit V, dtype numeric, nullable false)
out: 0.45 V
